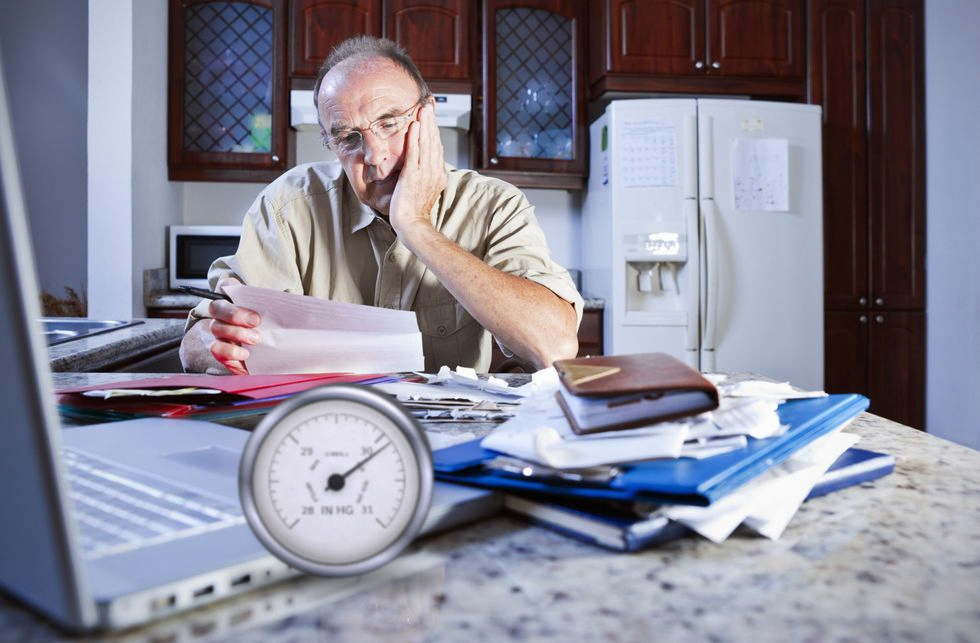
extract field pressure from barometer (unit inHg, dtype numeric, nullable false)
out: 30.1 inHg
